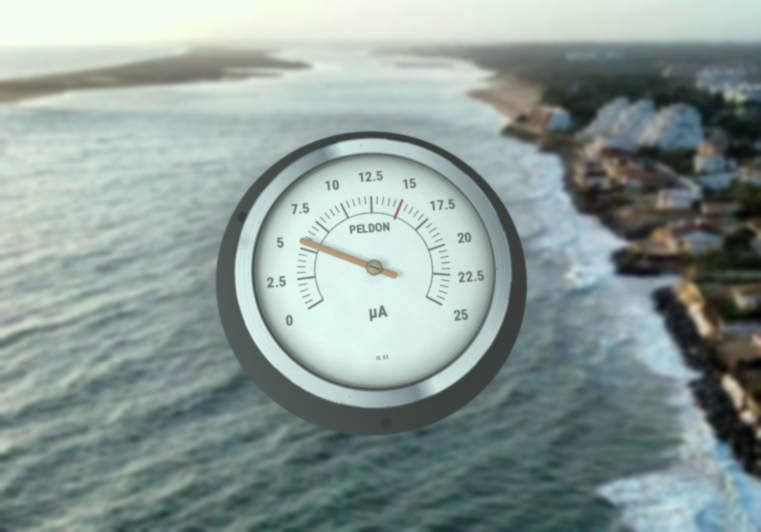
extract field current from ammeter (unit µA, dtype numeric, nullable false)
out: 5.5 µA
